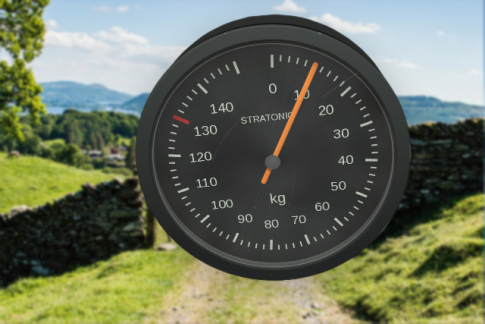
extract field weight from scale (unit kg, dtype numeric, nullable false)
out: 10 kg
